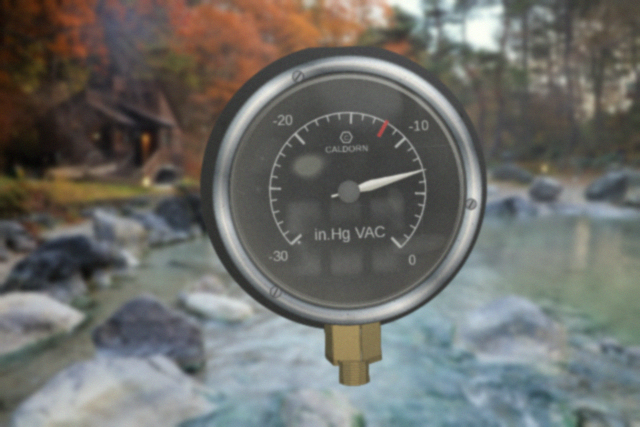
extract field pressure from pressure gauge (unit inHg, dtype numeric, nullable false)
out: -7 inHg
